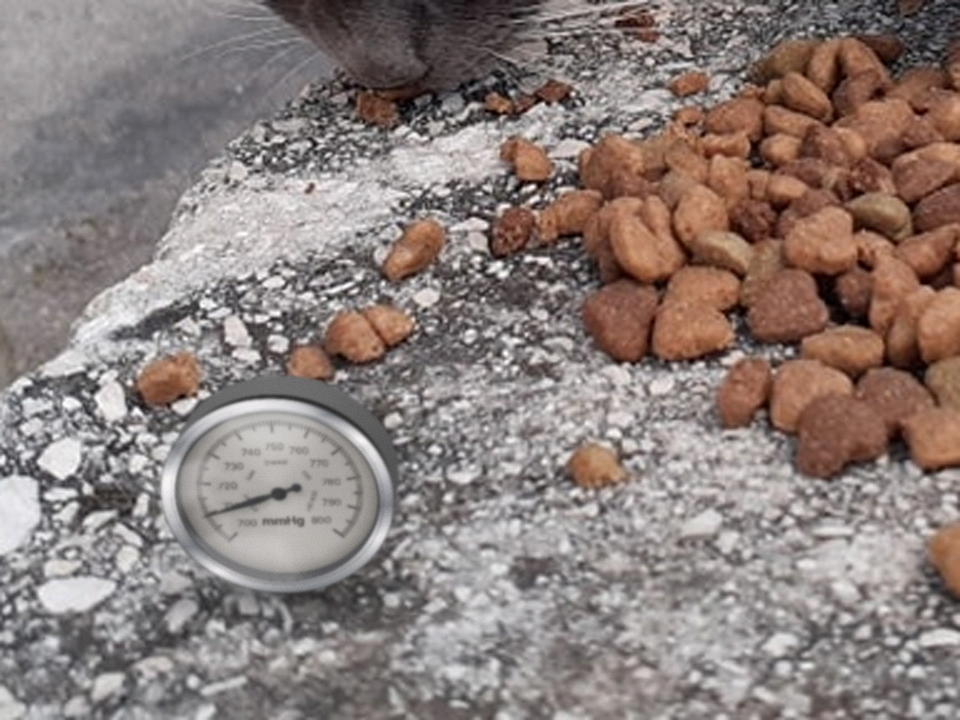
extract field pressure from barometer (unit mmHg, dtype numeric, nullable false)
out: 710 mmHg
